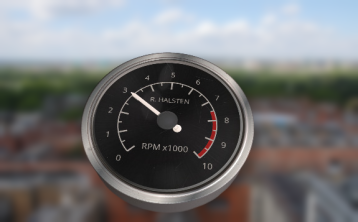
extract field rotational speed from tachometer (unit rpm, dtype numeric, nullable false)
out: 3000 rpm
